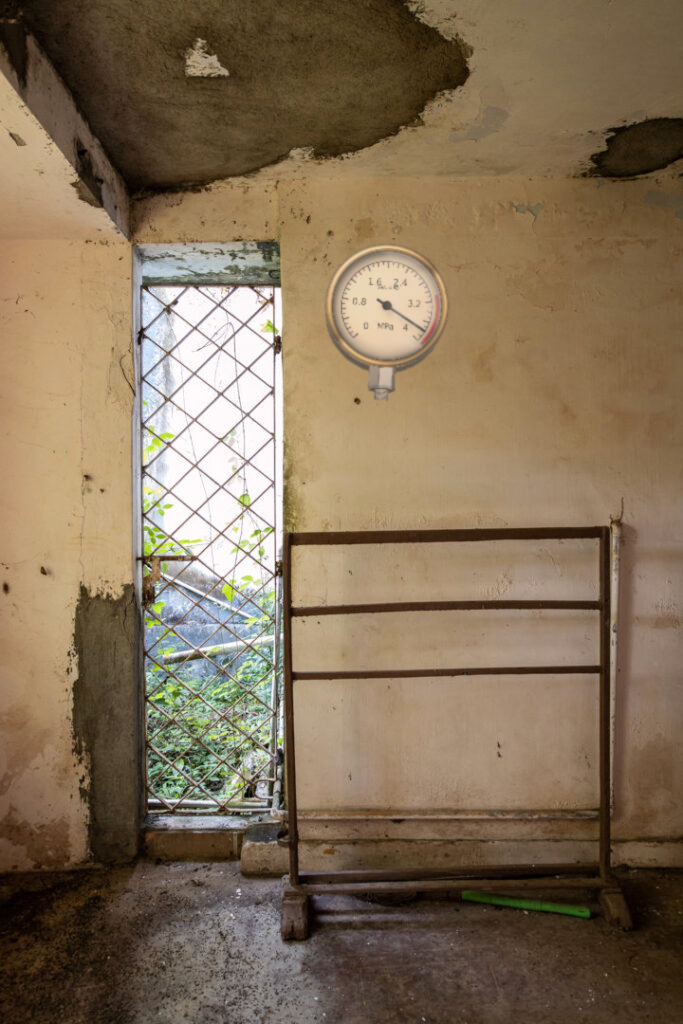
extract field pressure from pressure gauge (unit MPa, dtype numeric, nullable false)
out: 3.8 MPa
